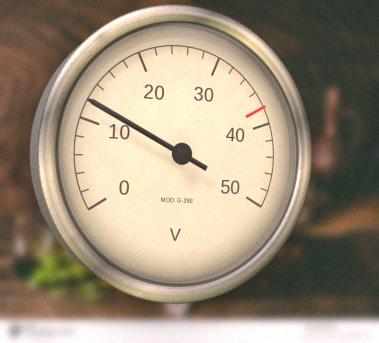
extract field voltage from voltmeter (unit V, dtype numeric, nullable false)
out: 12 V
